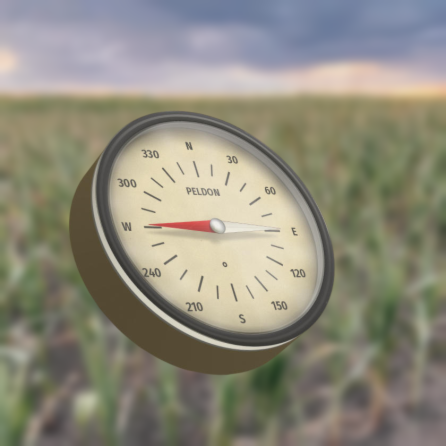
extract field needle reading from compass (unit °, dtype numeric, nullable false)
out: 270 °
